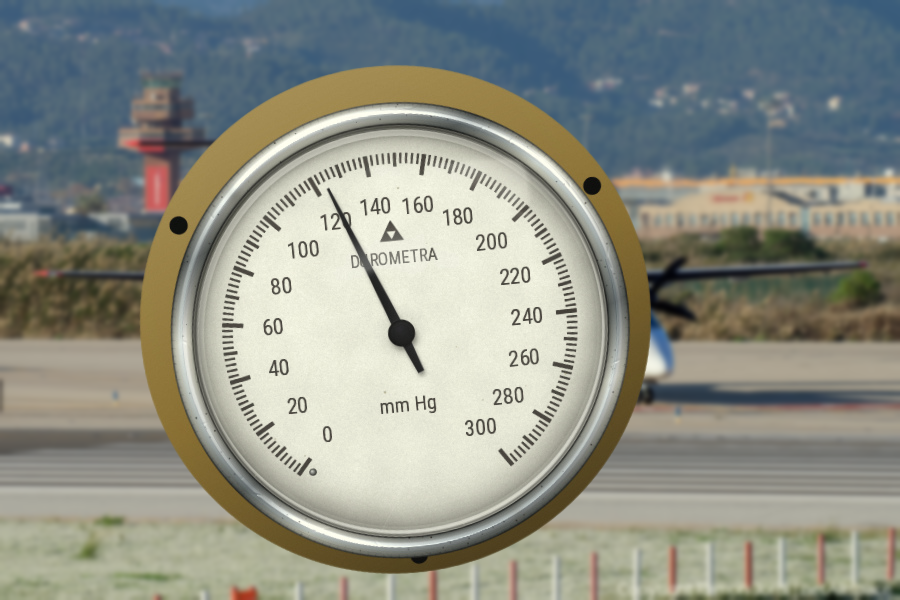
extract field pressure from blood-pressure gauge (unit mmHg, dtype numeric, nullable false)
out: 124 mmHg
